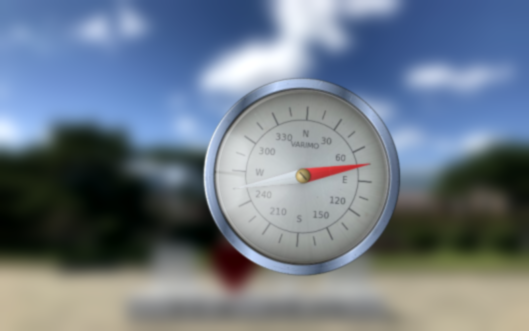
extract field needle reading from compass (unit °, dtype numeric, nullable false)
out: 75 °
